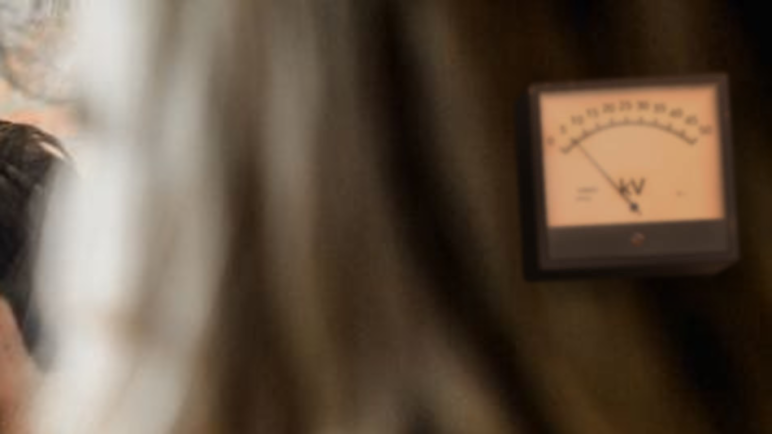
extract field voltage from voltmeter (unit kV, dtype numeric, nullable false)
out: 5 kV
